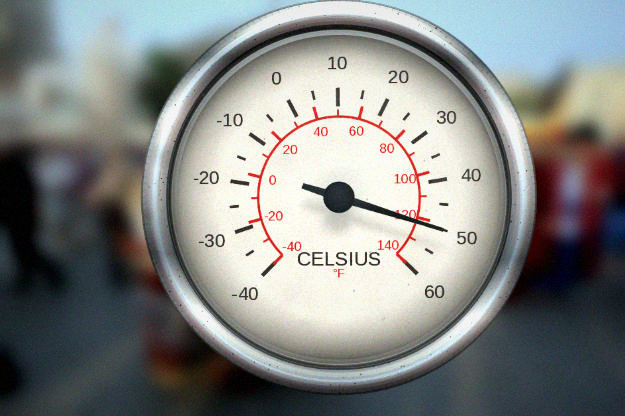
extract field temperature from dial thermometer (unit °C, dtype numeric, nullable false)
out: 50 °C
